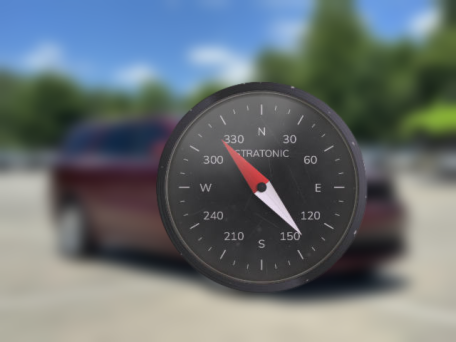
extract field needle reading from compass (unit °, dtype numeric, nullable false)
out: 320 °
